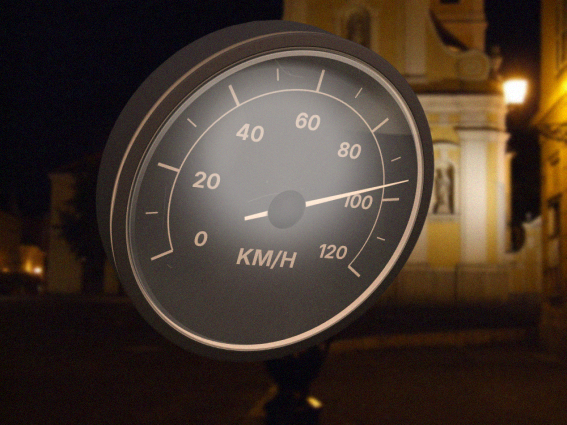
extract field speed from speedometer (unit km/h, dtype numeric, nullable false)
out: 95 km/h
